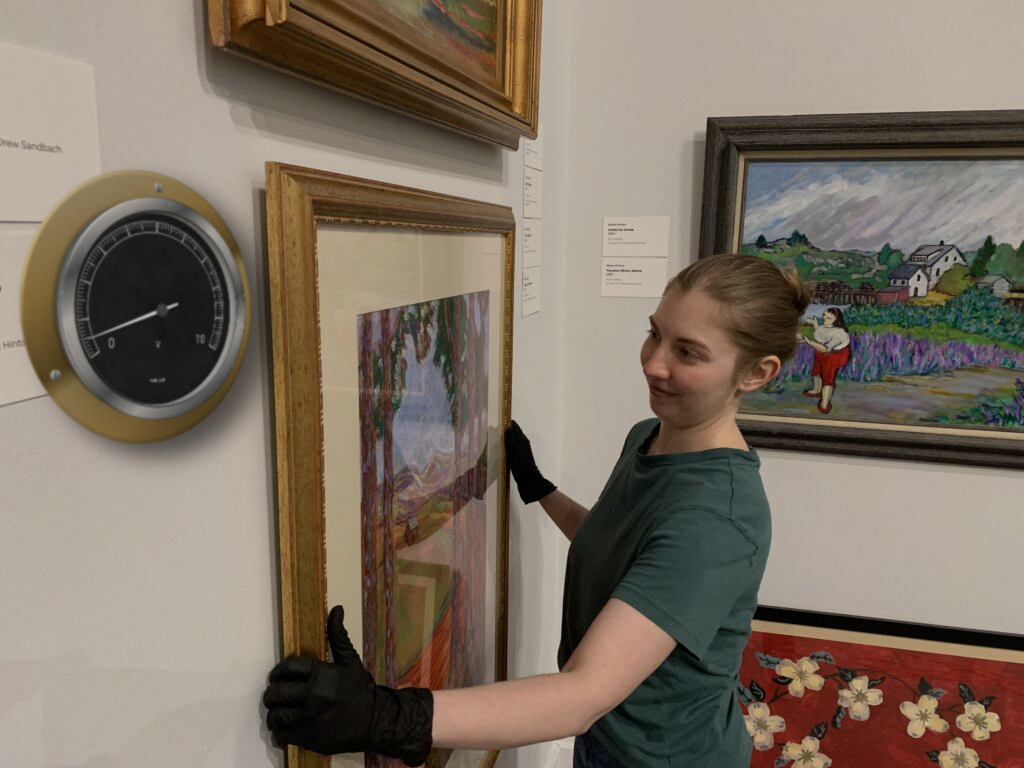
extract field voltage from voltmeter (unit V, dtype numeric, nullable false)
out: 0.5 V
